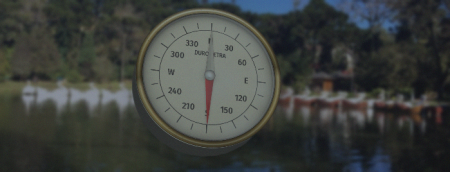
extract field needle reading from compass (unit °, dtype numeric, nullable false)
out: 180 °
